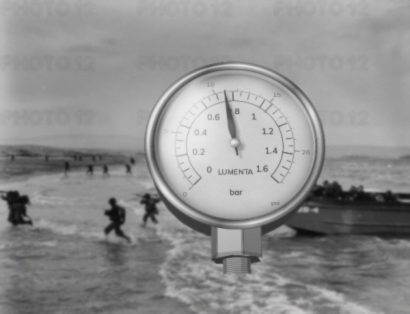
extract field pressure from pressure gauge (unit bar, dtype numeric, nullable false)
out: 0.75 bar
